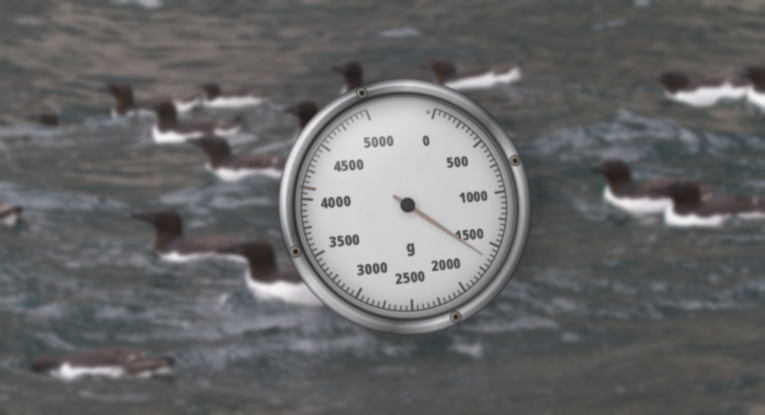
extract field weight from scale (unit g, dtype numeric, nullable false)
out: 1650 g
